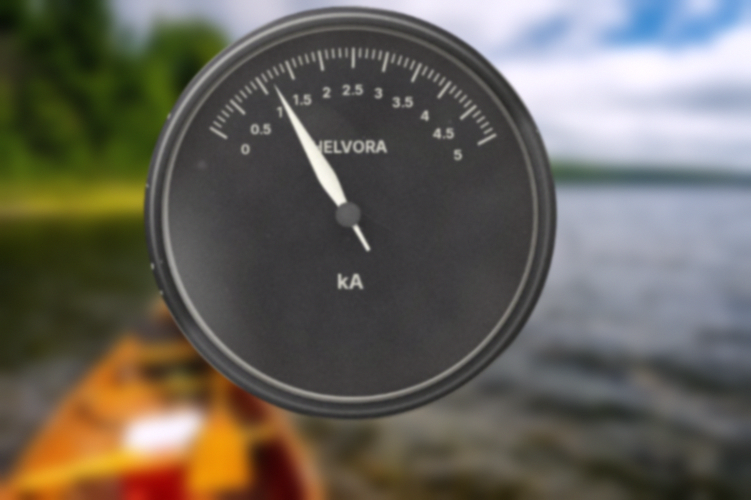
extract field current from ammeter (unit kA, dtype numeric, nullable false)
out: 1.2 kA
